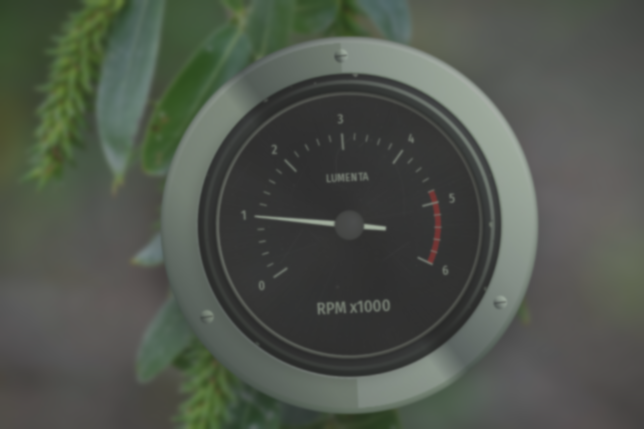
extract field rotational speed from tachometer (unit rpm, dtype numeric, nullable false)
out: 1000 rpm
